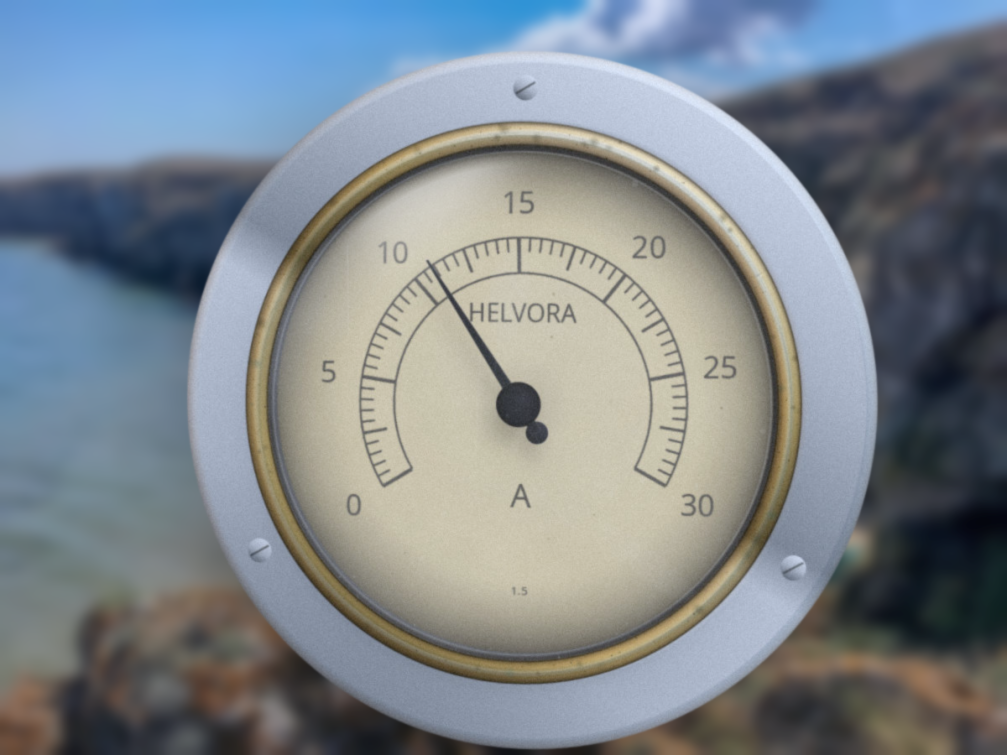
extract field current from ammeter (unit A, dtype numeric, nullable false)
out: 11 A
